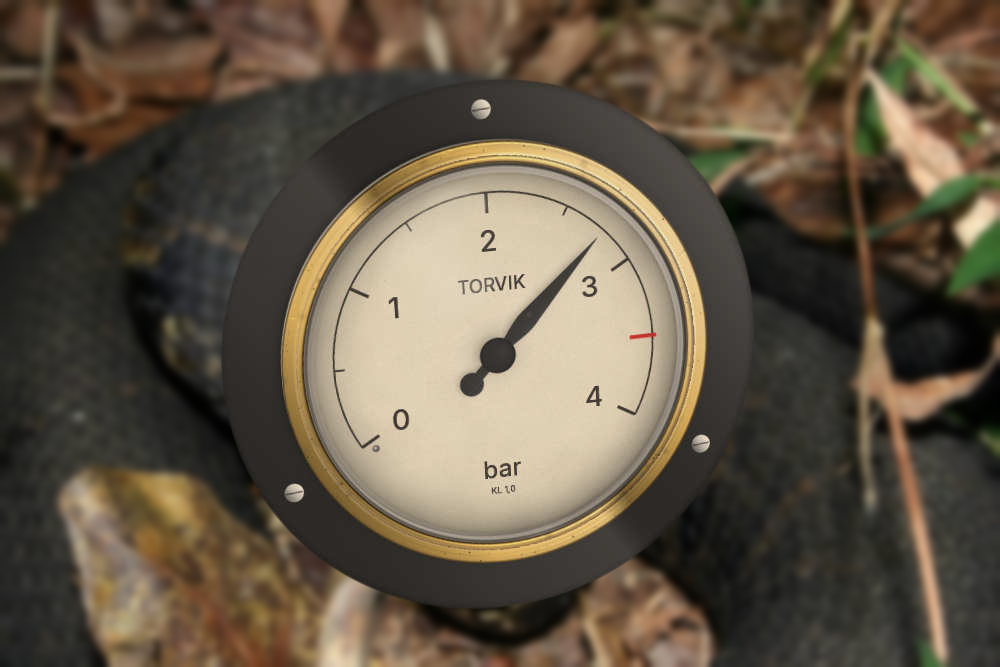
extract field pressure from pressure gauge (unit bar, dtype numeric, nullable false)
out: 2.75 bar
